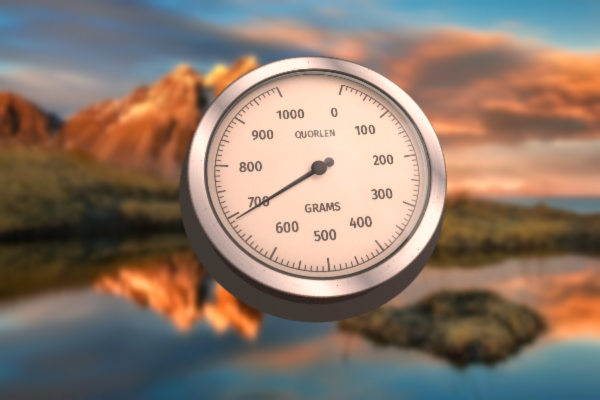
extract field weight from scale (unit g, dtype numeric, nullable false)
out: 690 g
